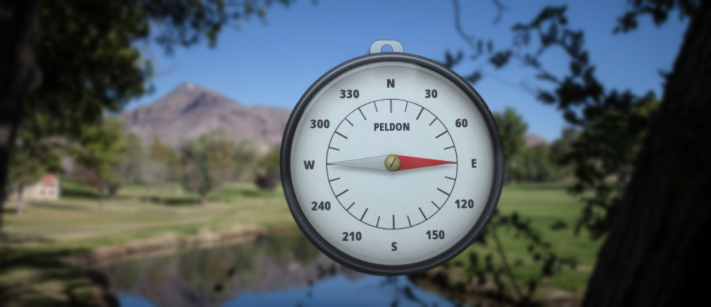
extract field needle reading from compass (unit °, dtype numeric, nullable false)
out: 90 °
